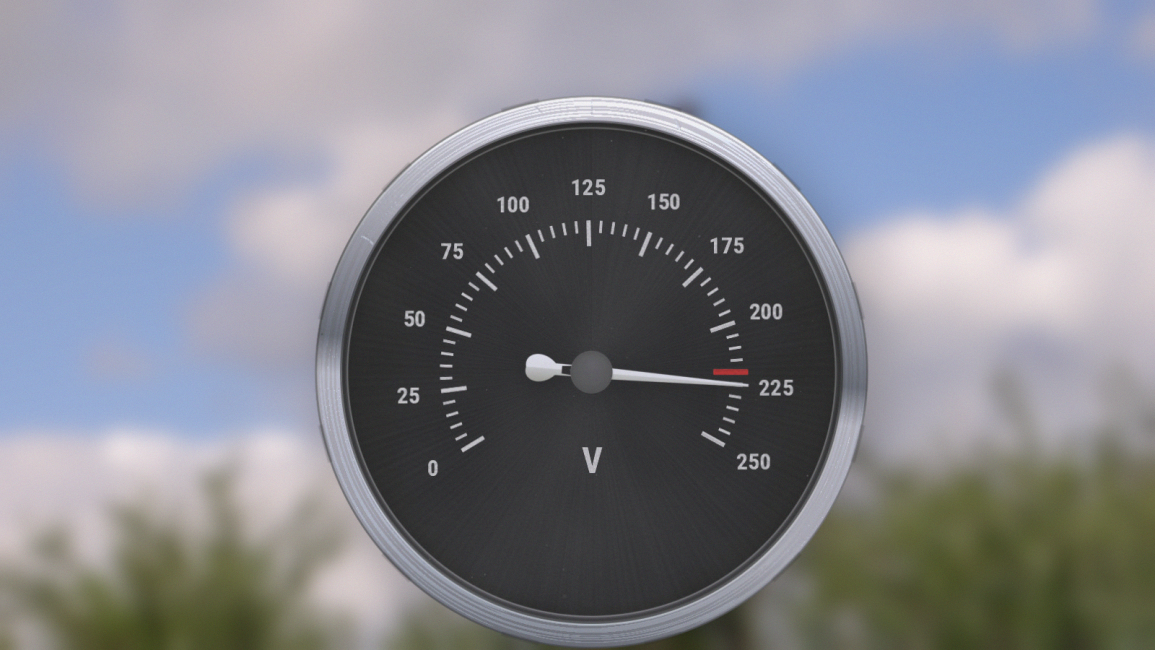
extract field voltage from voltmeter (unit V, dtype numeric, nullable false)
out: 225 V
